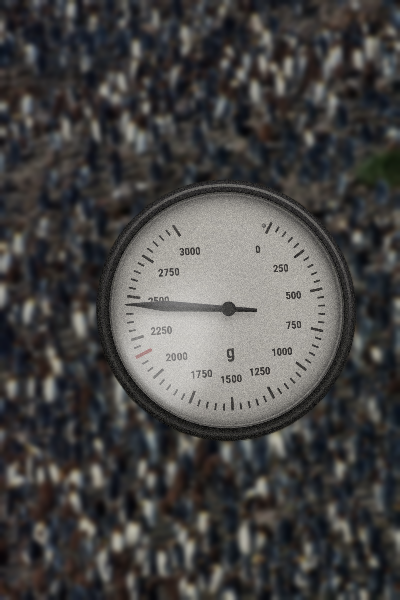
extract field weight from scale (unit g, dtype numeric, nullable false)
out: 2450 g
